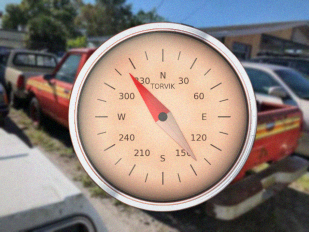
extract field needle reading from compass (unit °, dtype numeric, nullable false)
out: 322.5 °
